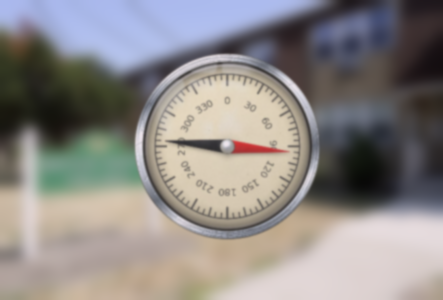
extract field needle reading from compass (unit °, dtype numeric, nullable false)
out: 95 °
